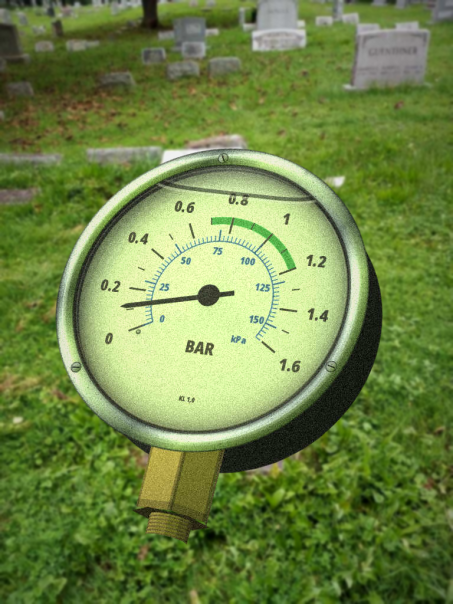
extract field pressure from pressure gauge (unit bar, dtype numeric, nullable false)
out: 0.1 bar
